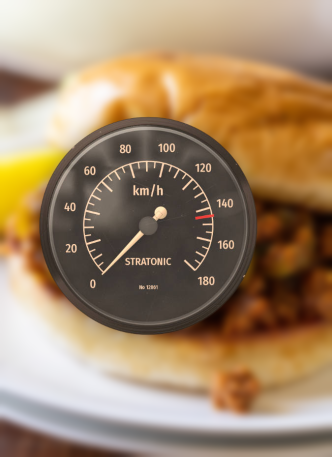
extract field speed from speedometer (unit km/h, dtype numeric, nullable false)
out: 0 km/h
